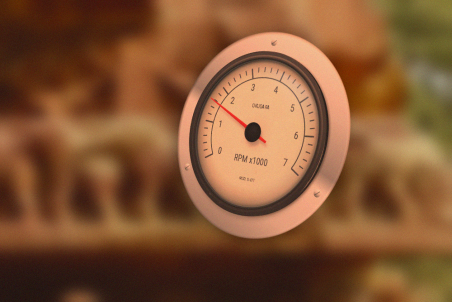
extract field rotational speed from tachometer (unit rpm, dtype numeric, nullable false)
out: 1600 rpm
